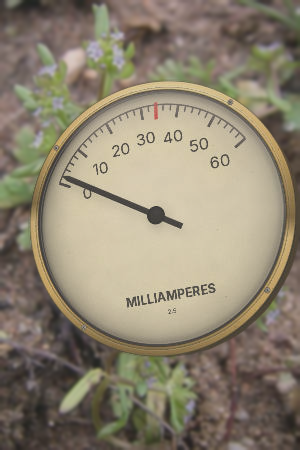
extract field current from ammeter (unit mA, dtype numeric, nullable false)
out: 2 mA
